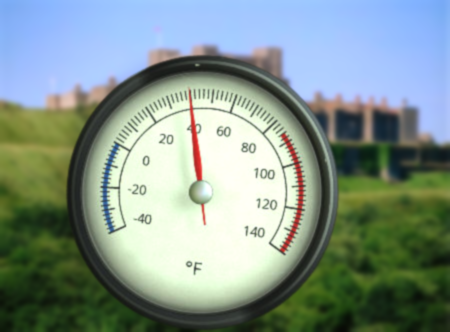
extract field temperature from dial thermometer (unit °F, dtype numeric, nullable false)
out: 40 °F
